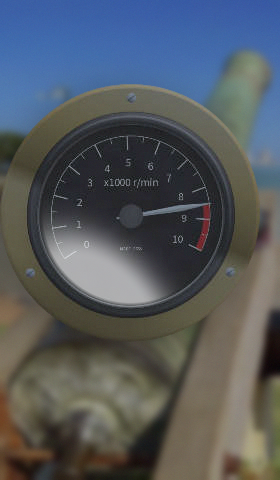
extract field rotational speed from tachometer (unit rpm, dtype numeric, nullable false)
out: 8500 rpm
